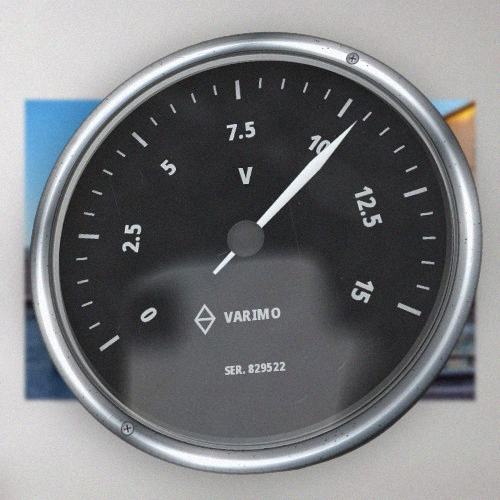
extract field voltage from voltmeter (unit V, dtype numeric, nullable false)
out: 10.5 V
